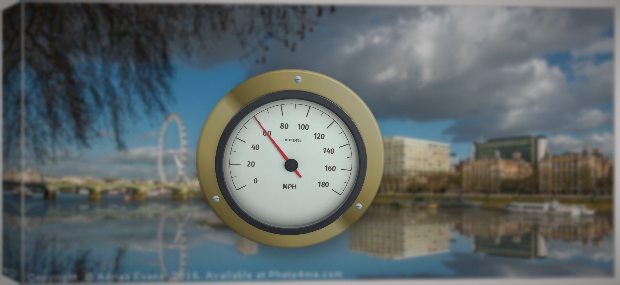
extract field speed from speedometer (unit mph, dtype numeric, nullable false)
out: 60 mph
